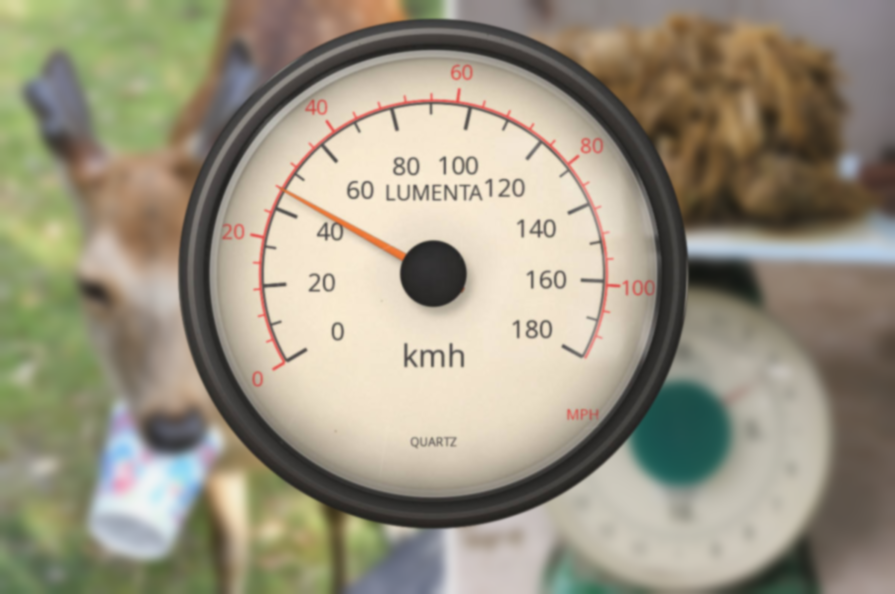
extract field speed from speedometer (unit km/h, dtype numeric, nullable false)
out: 45 km/h
